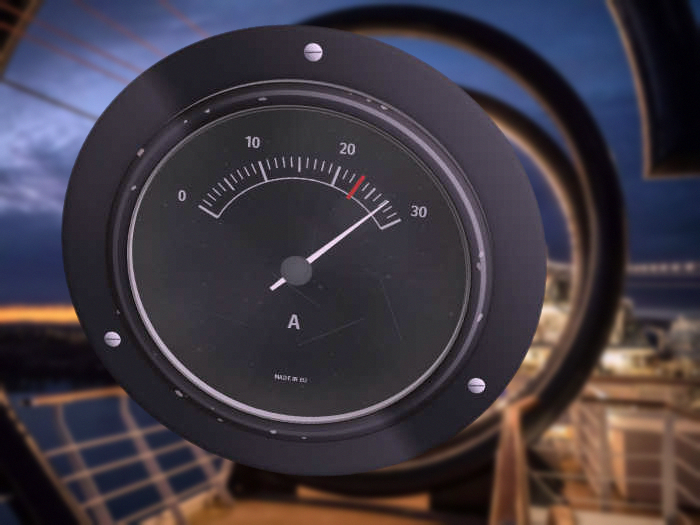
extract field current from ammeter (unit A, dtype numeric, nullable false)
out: 27 A
